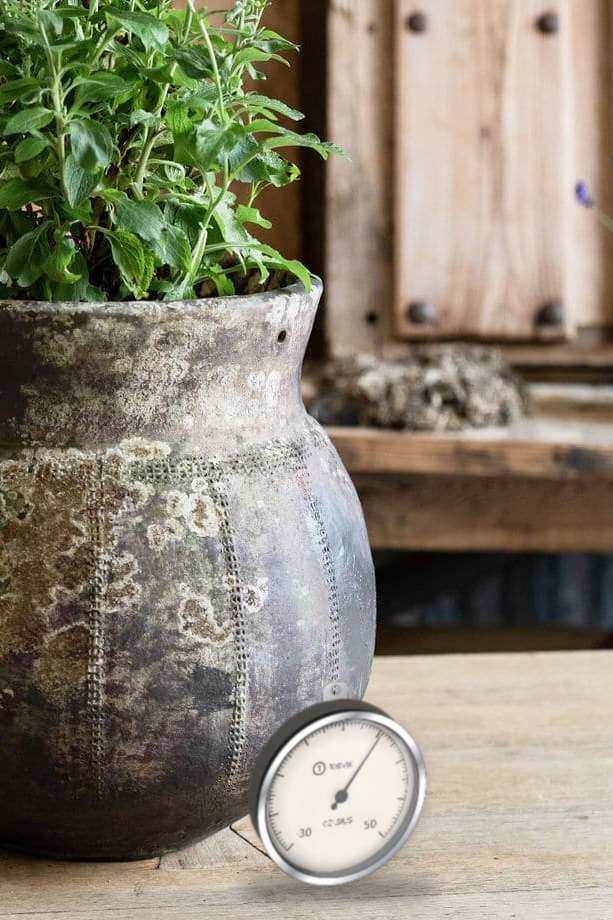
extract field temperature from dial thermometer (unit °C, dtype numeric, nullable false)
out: 20 °C
